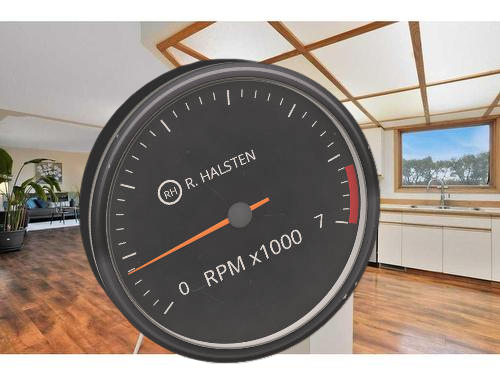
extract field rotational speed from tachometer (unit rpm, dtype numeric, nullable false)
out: 800 rpm
